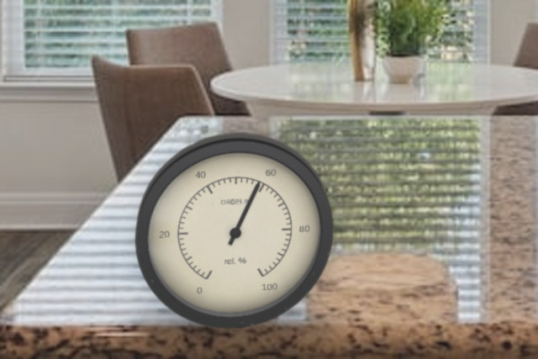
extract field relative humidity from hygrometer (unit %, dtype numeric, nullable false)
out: 58 %
